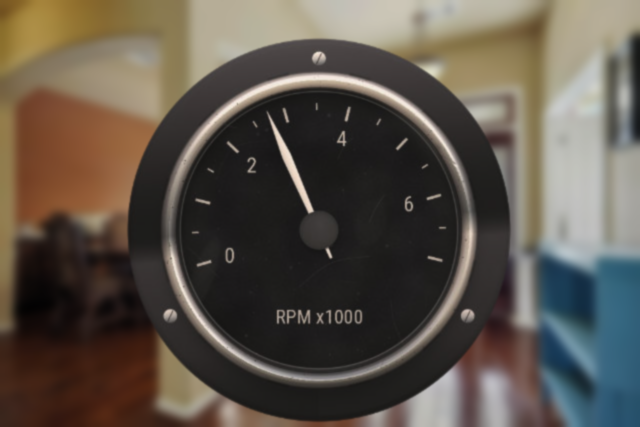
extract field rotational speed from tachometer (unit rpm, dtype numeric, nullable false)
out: 2750 rpm
